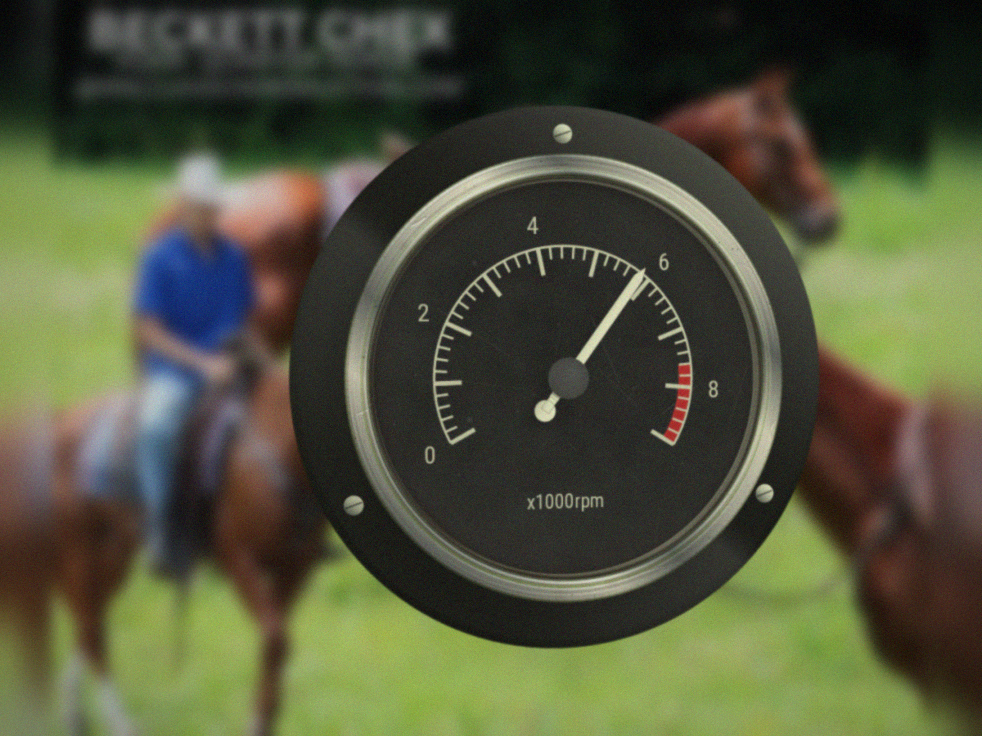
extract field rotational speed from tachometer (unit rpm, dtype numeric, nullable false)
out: 5800 rpm
